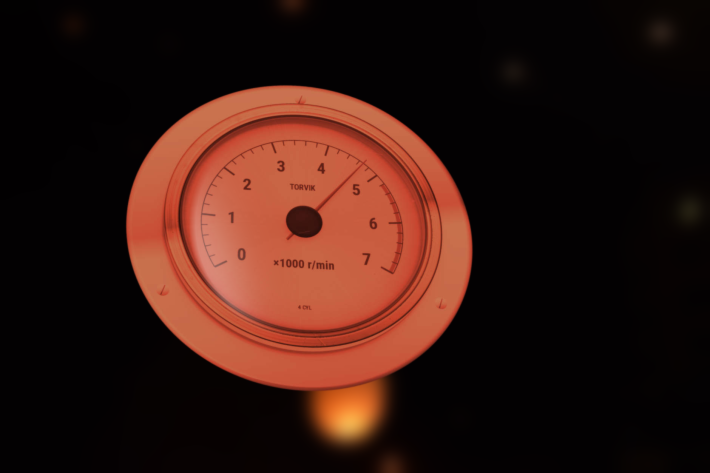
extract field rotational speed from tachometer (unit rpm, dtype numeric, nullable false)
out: 4700 rpm
